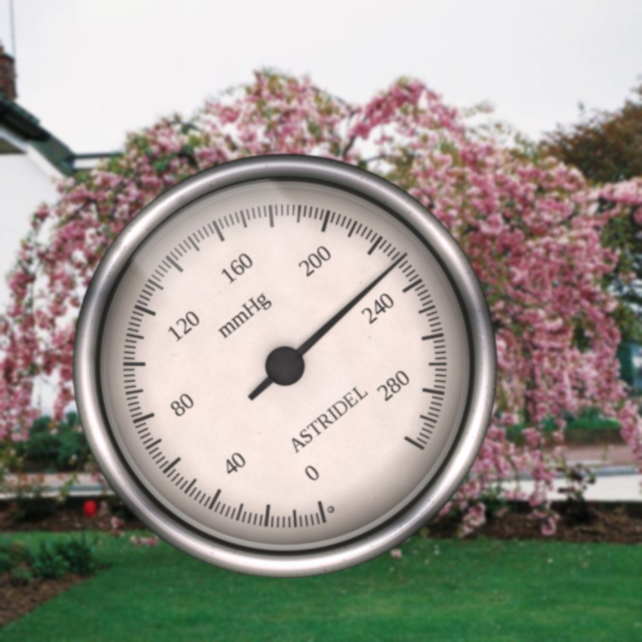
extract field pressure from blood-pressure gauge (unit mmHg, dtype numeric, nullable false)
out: 230 mmHg
